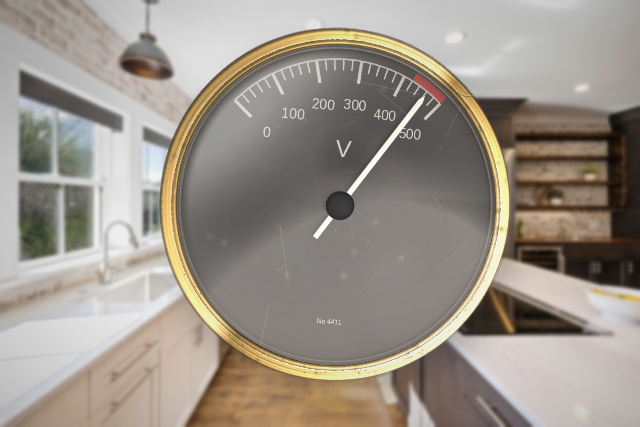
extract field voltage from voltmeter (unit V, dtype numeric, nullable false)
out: 460 V
